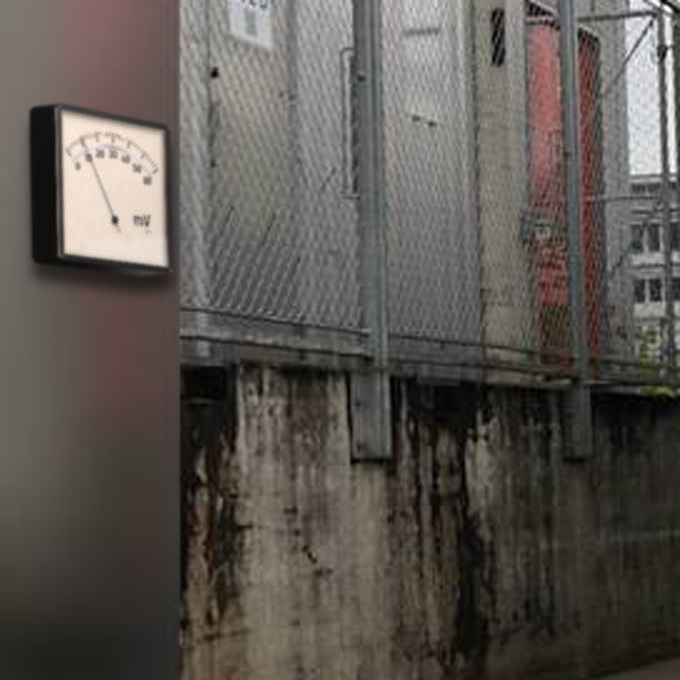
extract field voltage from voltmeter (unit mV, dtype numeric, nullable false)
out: 10 mV
